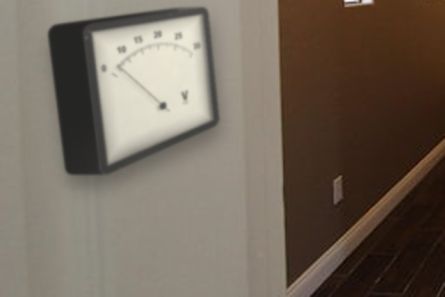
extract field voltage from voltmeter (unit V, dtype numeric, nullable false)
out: 5 V
